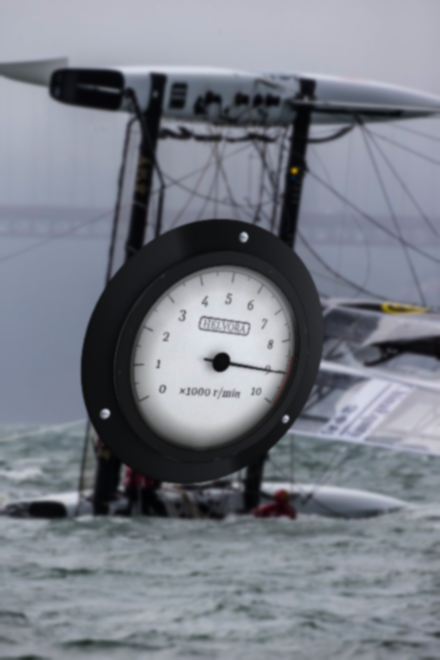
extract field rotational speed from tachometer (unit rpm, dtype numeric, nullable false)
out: 9000 rpm
